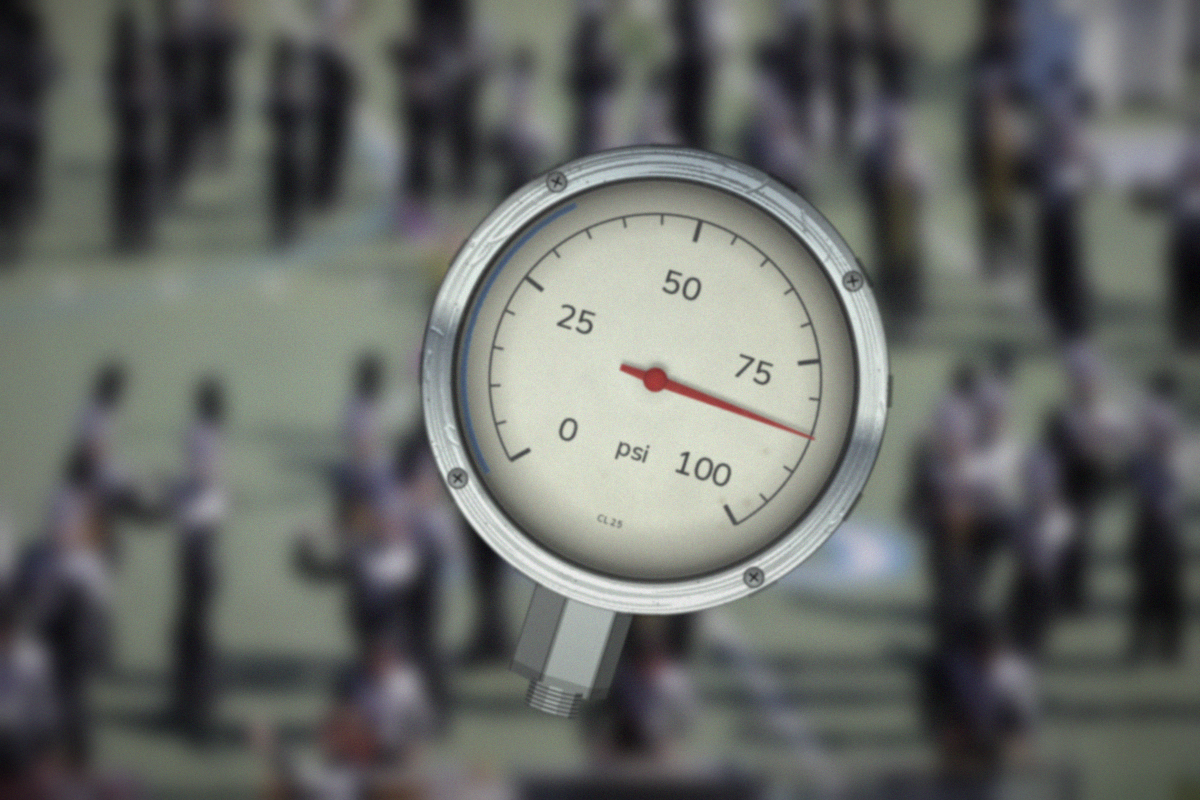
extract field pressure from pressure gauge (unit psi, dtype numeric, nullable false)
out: 85 psi
